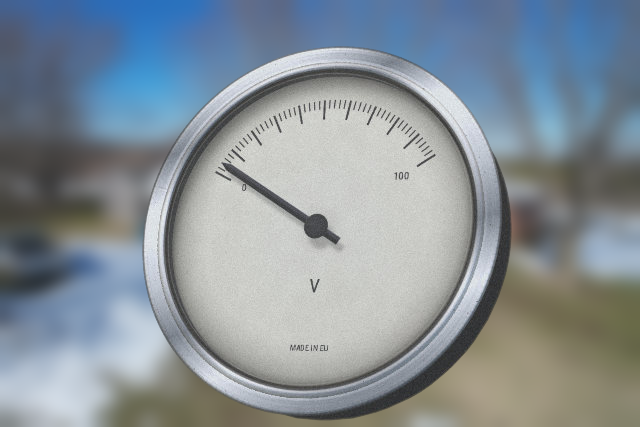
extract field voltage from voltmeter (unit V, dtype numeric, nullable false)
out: 4 V
